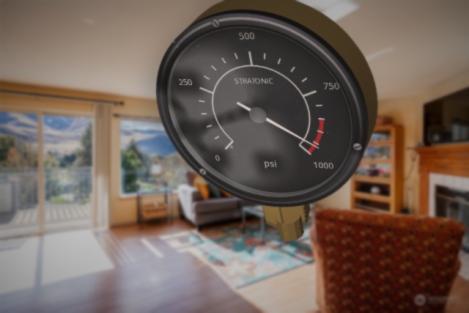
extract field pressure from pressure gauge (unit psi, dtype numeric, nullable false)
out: 950 psi
